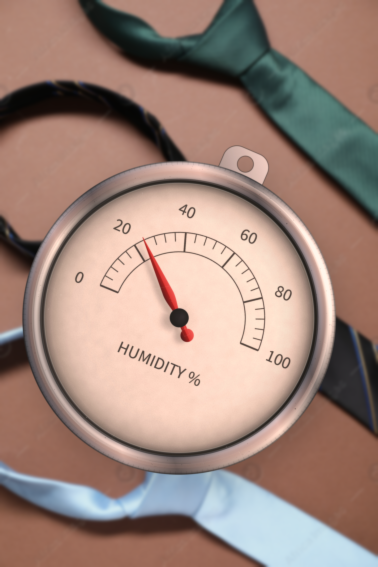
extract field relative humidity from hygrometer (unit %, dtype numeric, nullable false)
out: 24 %
